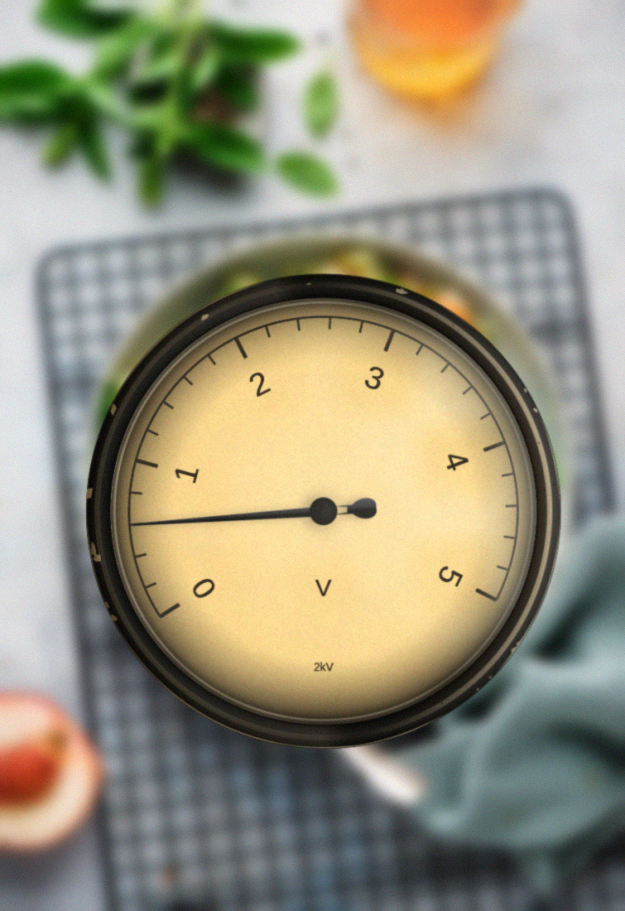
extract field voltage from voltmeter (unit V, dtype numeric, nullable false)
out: 0.6 V
